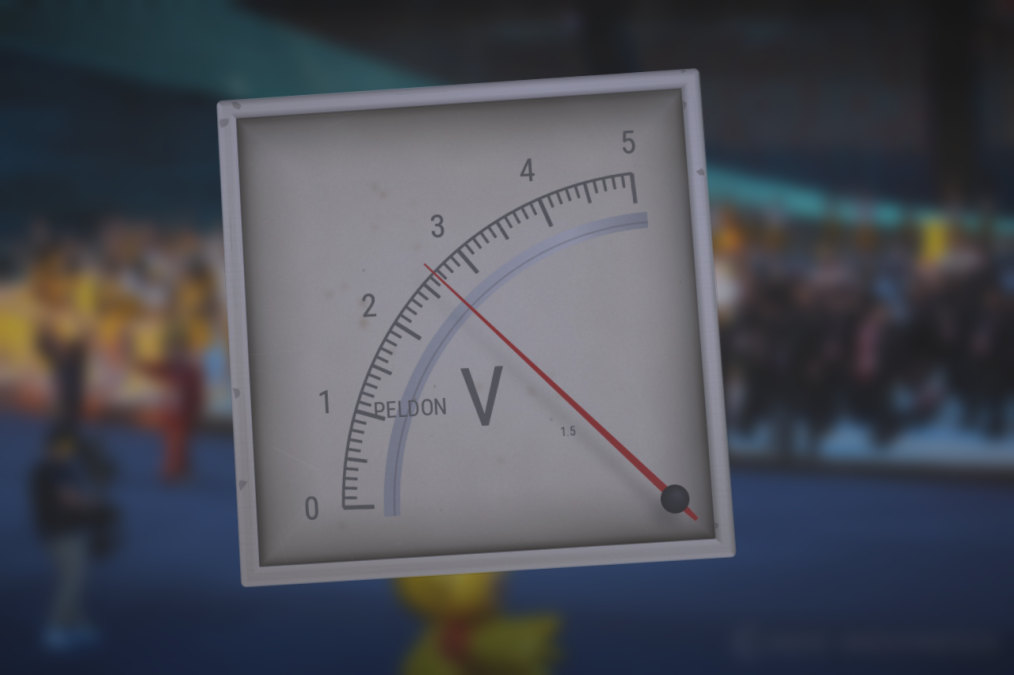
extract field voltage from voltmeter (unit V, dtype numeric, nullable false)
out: 2.65 V
